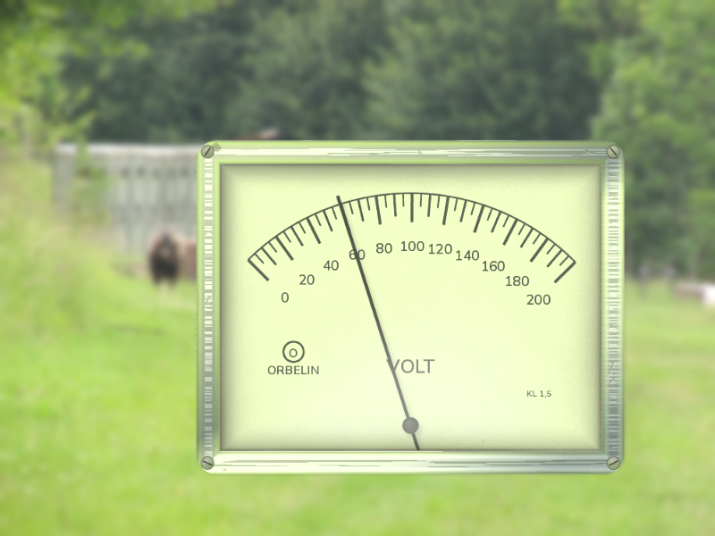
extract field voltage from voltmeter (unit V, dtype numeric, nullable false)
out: 60 V
